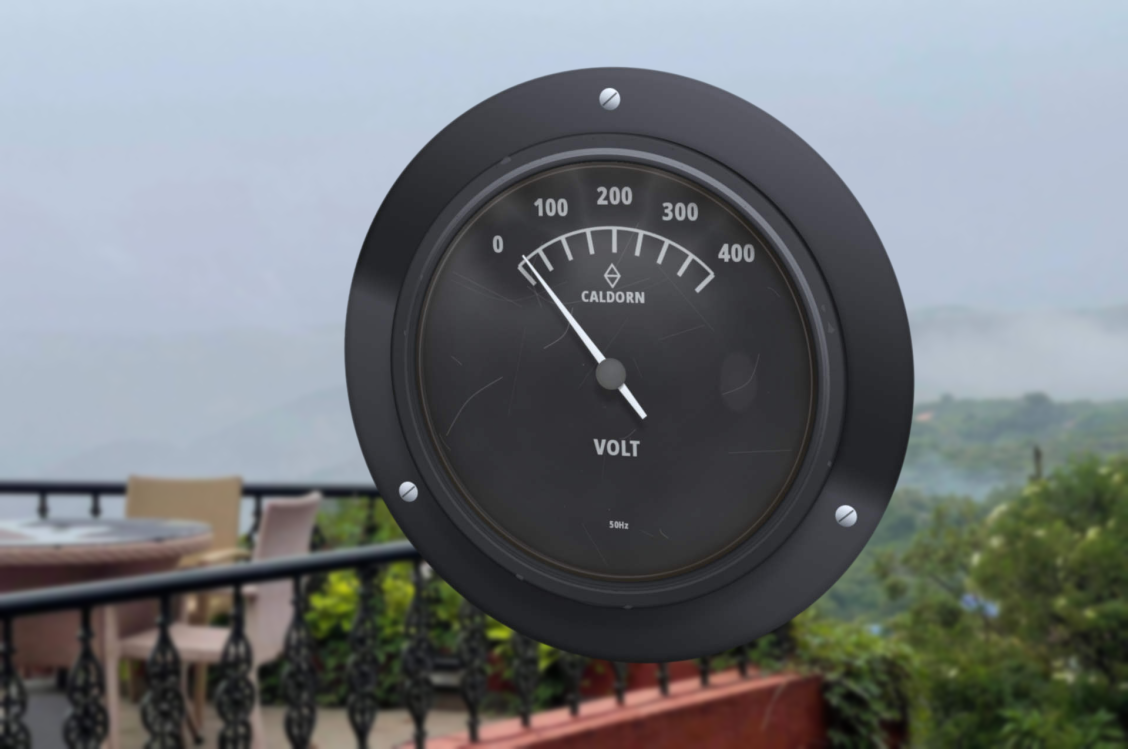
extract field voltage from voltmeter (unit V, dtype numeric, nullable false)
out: 25 V
